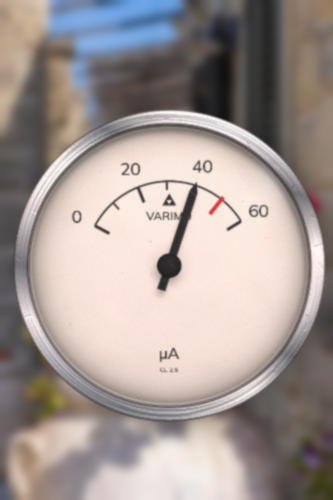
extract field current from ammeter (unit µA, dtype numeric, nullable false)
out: 40 µA
